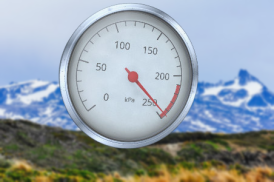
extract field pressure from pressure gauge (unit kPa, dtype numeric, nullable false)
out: 245 kPa
